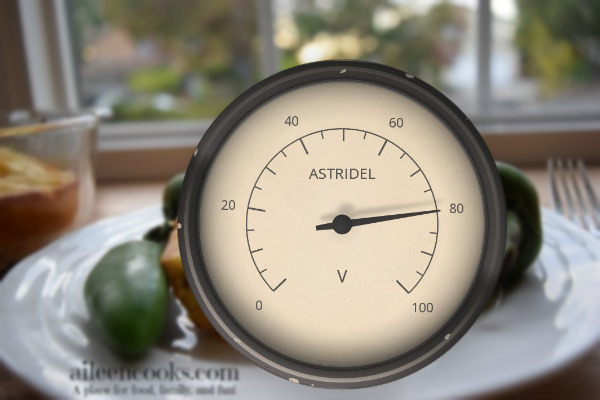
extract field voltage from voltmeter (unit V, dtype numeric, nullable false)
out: 80 V
